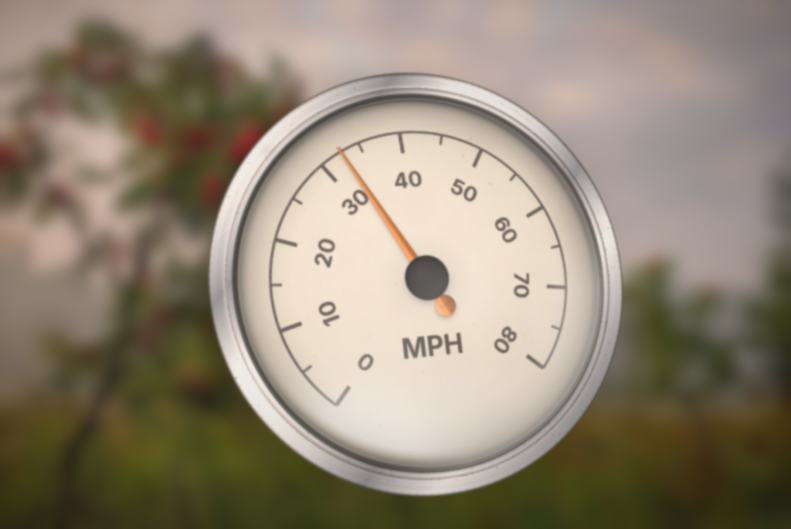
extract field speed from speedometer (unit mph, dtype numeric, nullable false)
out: 32.5 mph
